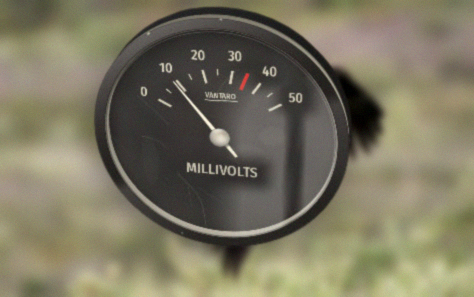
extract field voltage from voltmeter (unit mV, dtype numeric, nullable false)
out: 10 mV
